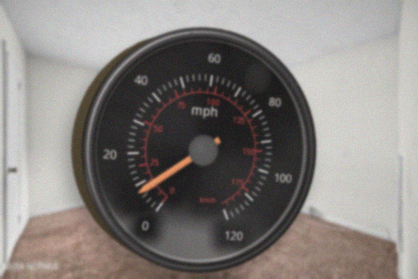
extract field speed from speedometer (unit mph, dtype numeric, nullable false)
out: 8 mph
